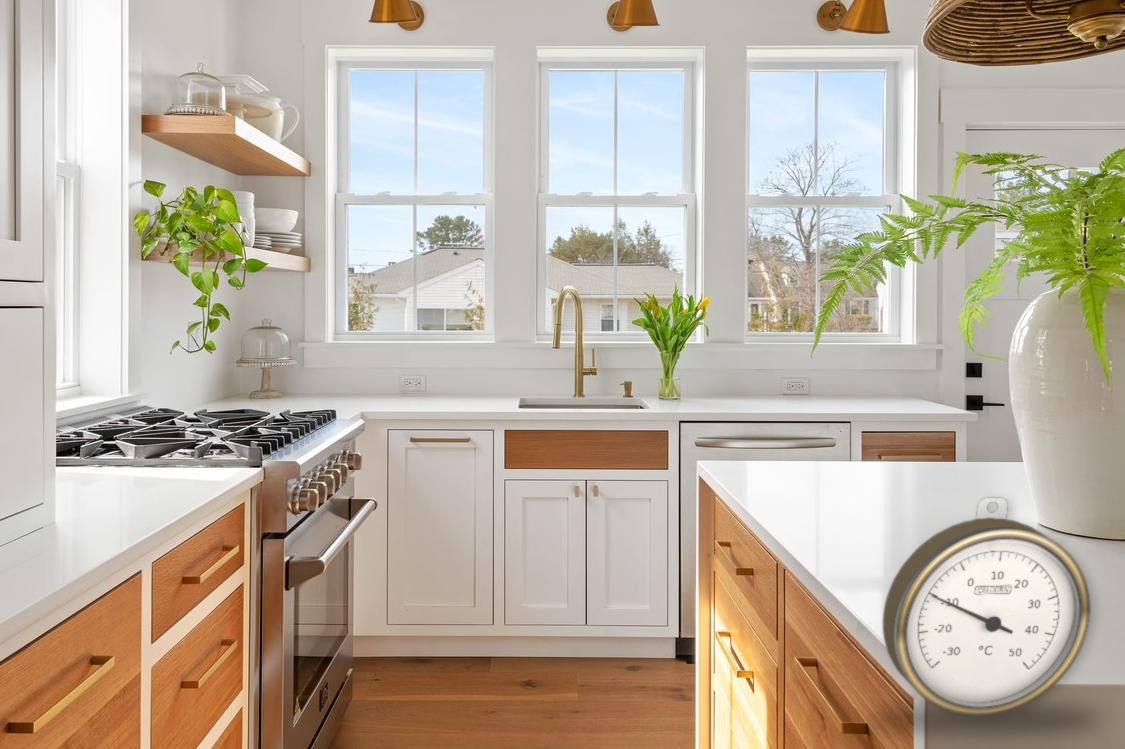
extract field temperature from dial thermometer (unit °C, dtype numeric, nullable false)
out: -10 °C
